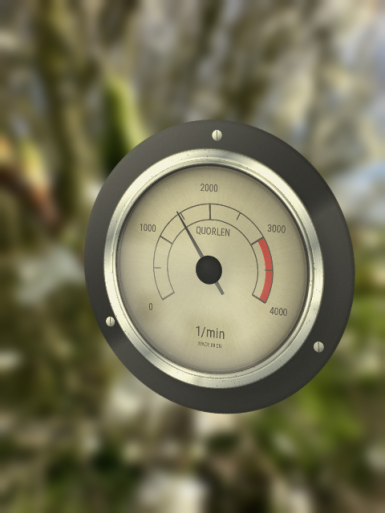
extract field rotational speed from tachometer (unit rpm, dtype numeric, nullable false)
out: 1500 rpm
